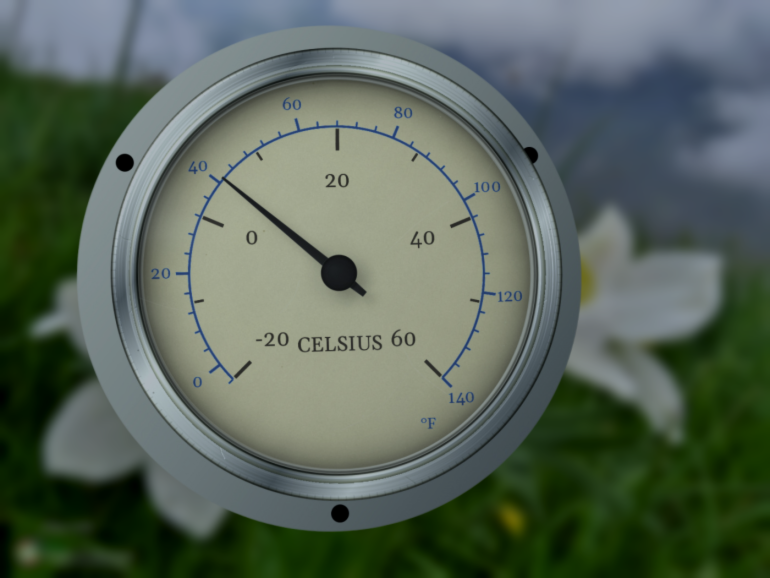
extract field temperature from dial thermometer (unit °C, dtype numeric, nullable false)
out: 5 °C
